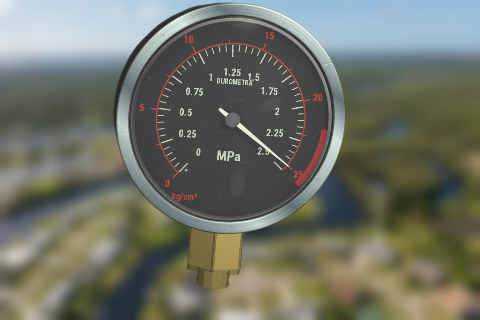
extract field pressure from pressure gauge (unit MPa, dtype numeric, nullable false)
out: 2.45 MPa
